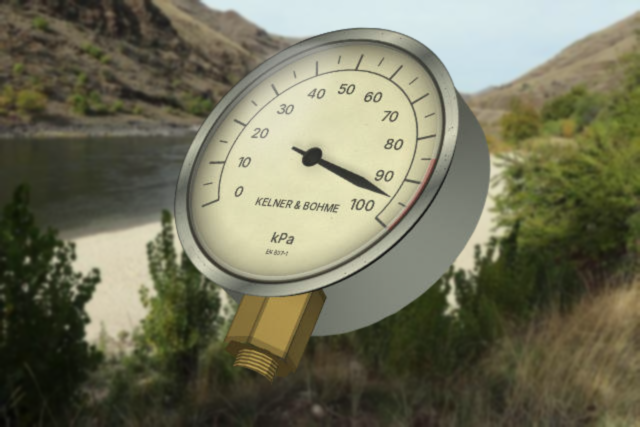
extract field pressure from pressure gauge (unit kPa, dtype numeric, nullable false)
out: 95 kPa
